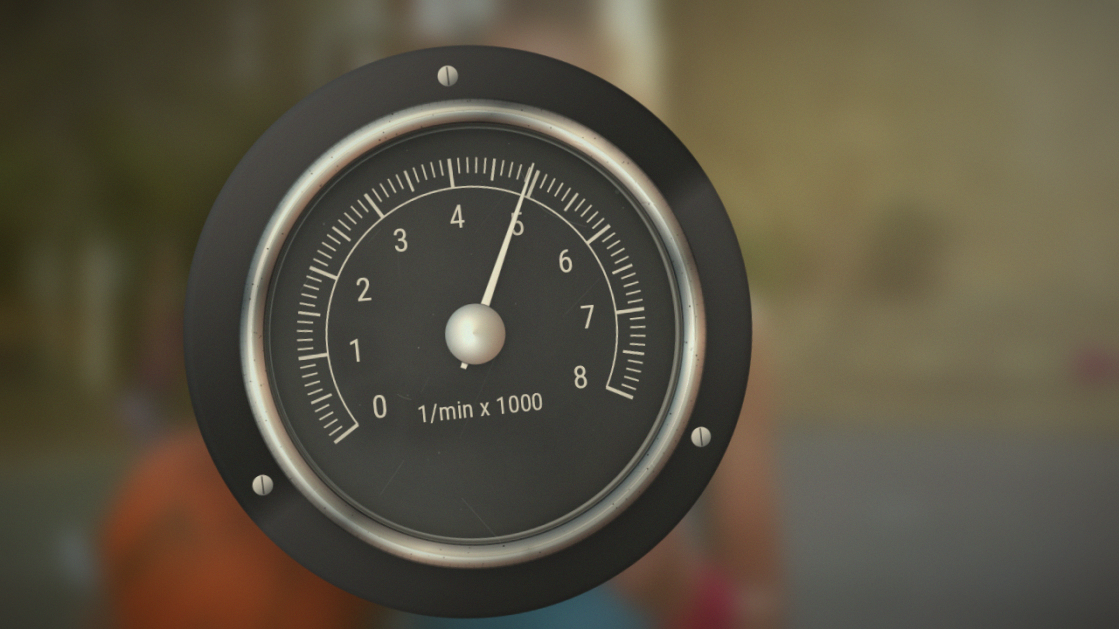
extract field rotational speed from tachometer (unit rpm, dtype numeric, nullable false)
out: 4900 rpm
